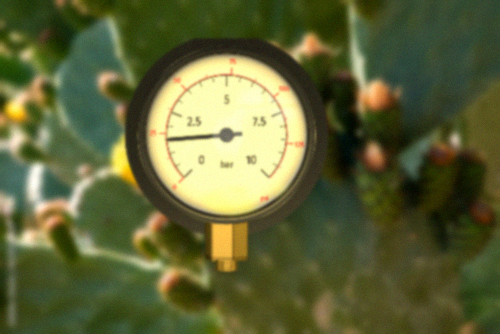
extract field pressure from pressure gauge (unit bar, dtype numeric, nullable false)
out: 1.5 bar
